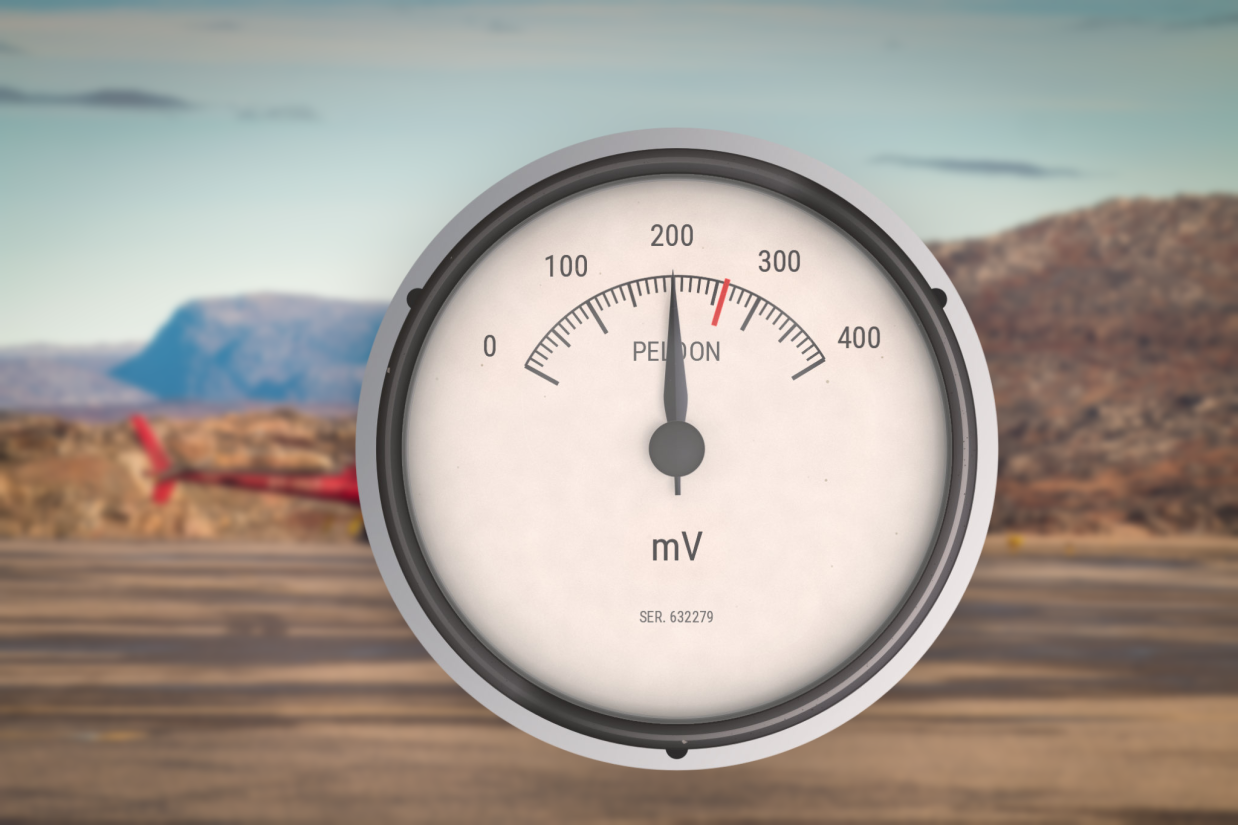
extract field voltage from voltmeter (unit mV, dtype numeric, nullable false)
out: 200 mV
